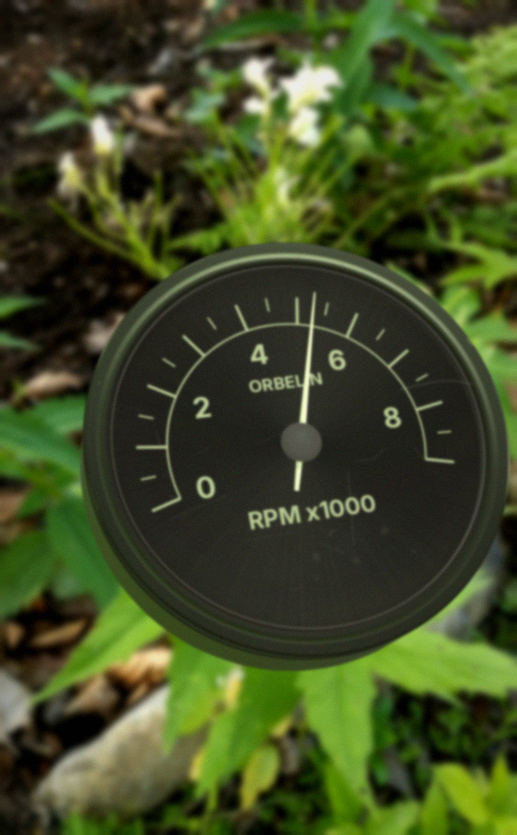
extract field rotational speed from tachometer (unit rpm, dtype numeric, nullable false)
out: 5250 rpm
